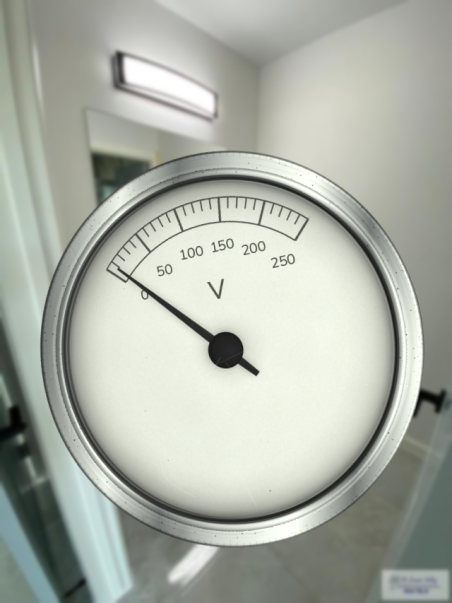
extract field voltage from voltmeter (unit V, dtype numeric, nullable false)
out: 10 V
